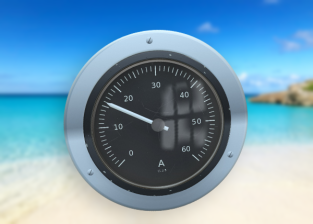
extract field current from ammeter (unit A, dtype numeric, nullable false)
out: 16 A
